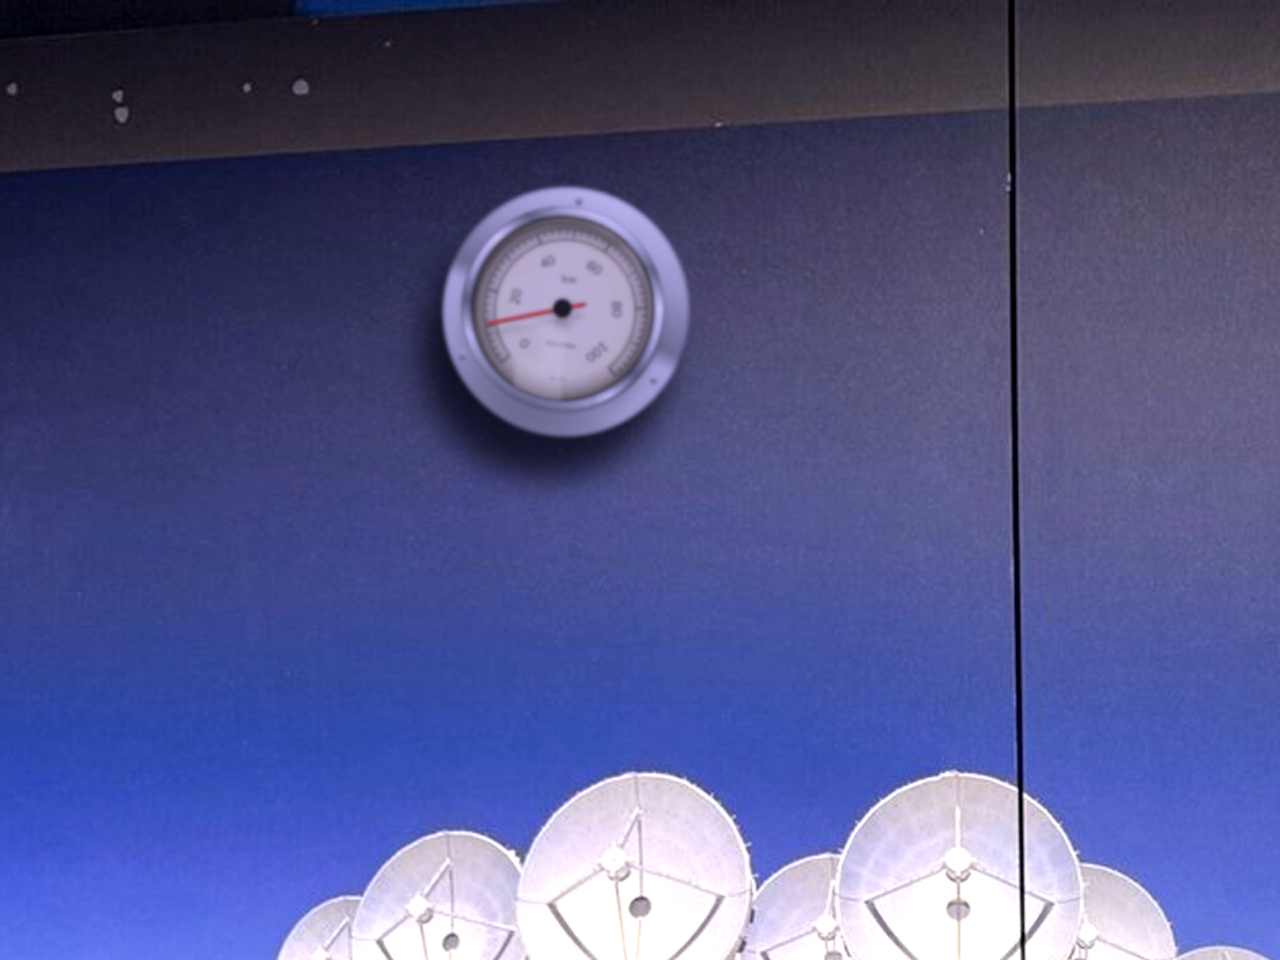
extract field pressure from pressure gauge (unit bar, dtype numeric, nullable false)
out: 10 bar
